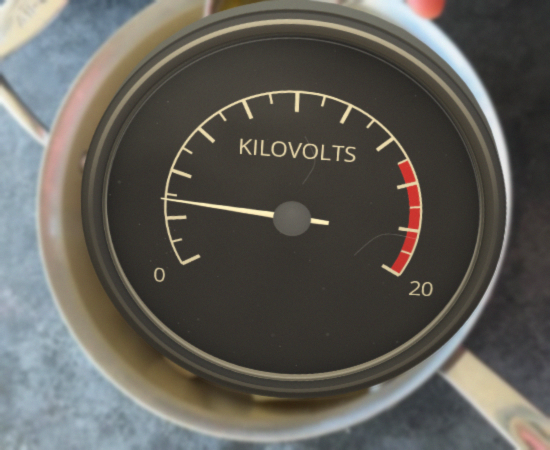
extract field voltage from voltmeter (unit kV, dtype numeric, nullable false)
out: 3 kV
